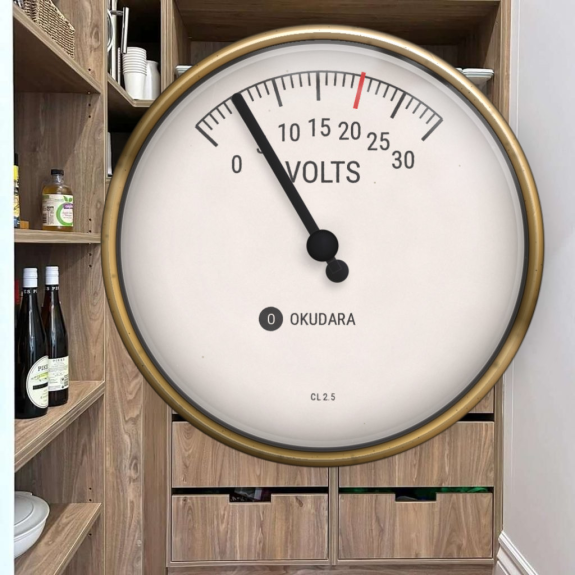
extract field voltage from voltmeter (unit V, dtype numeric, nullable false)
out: 5.5 V
